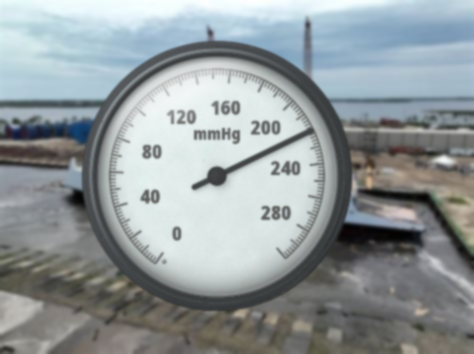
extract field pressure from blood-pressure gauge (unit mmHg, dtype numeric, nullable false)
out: 220 mmHg
